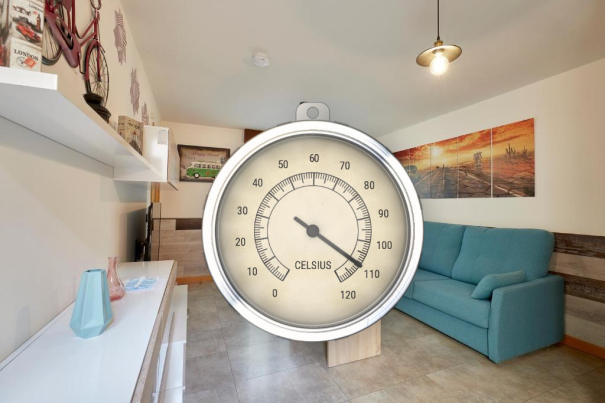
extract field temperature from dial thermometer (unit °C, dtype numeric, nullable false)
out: 110 °C
